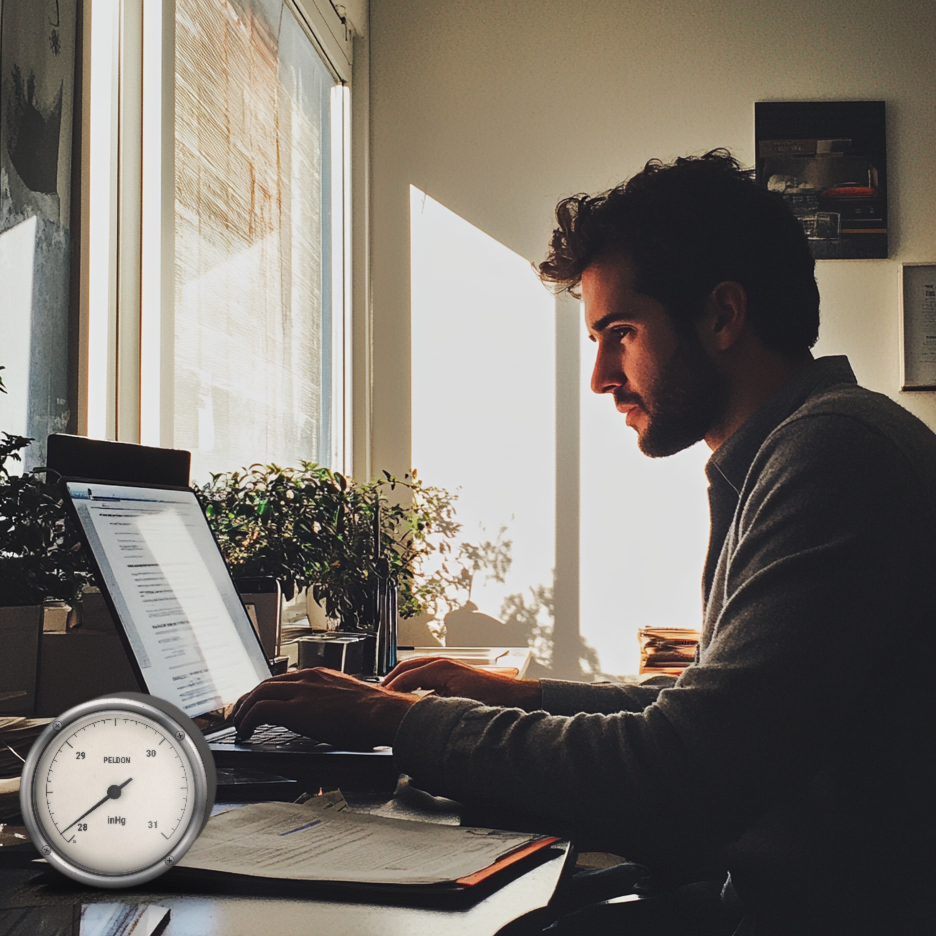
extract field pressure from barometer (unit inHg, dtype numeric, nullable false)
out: 28.1 inHg
